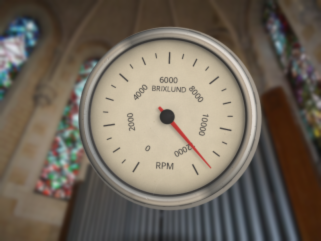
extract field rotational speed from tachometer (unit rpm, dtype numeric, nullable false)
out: 11500 rpm
